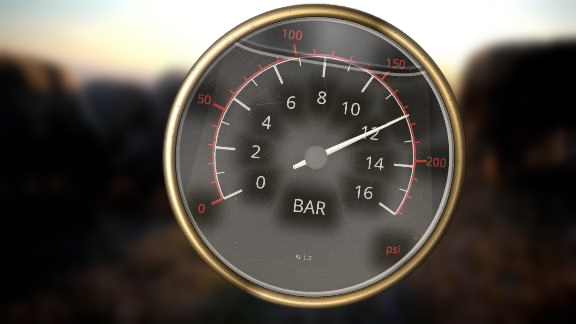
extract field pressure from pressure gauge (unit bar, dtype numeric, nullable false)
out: 12 bar
